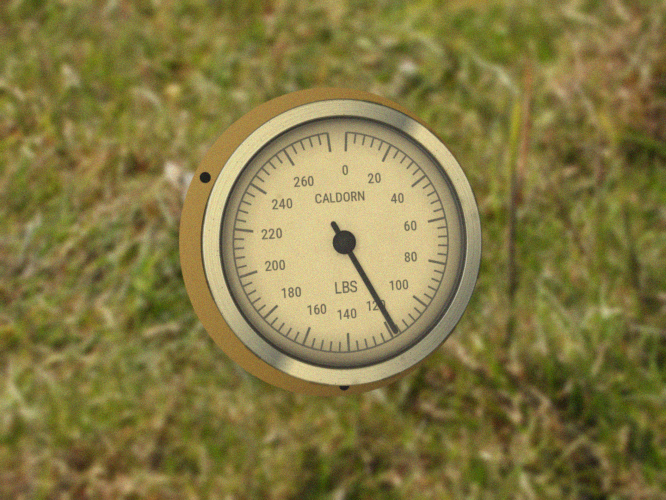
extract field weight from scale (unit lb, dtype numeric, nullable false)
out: 118 lb
